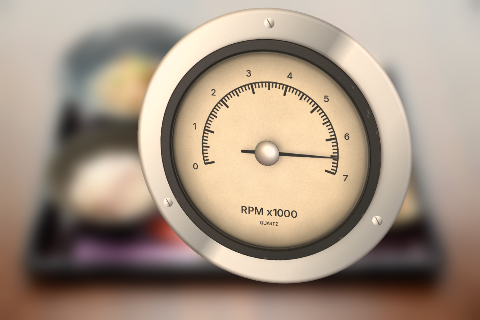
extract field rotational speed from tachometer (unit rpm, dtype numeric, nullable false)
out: 6500 rpm
